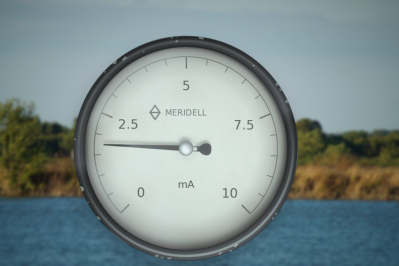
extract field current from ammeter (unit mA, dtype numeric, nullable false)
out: 1.75 mA
